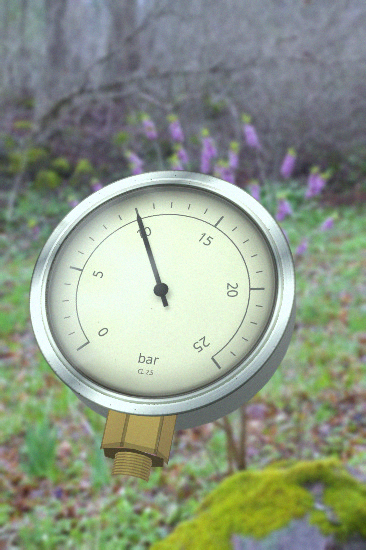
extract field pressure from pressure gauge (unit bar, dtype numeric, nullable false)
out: 10 bar
